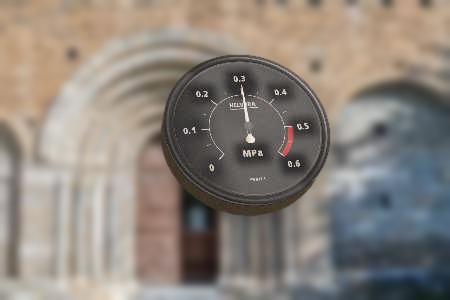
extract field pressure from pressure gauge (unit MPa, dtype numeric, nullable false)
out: 0.3 MPa
